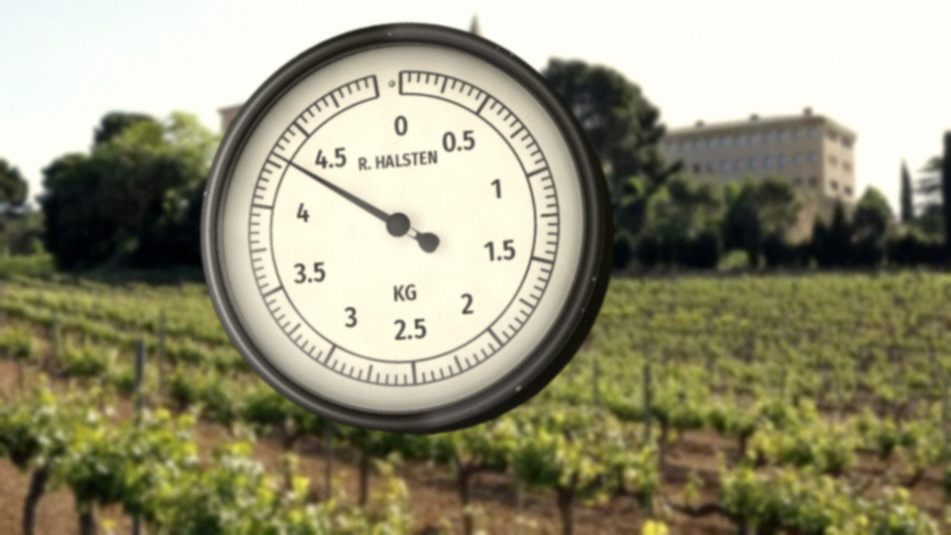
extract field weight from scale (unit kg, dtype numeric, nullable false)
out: 4.3 kg
